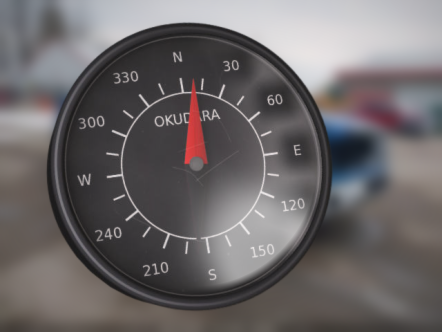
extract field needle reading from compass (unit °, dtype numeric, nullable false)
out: 7.5 °
